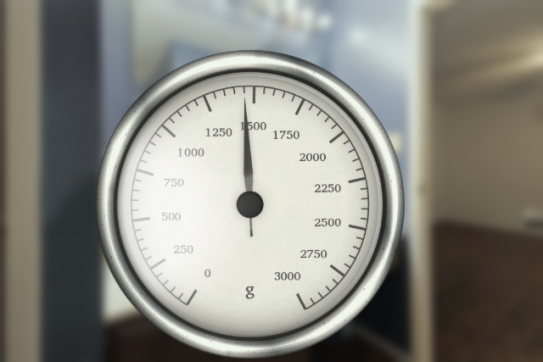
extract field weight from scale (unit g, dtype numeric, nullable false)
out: 1450 g
